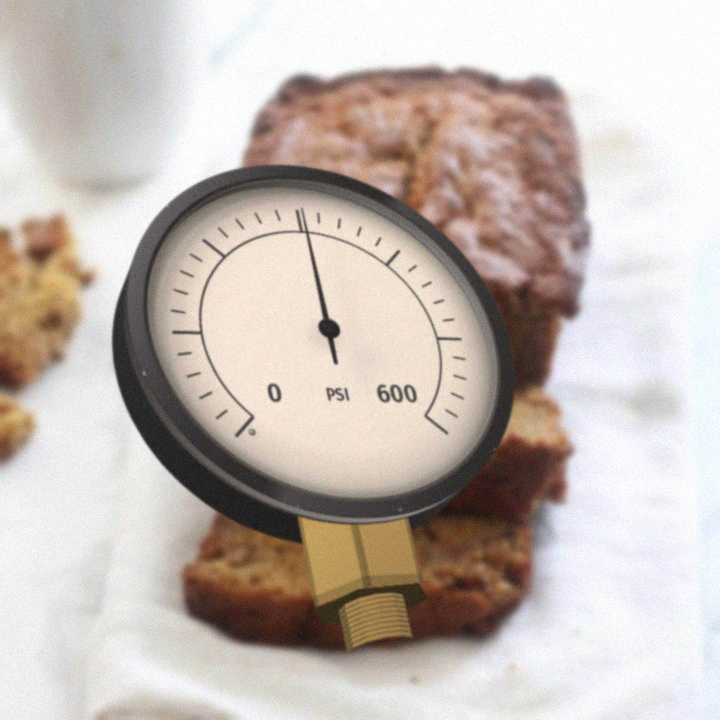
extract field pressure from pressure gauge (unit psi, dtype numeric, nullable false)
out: 300 psi
